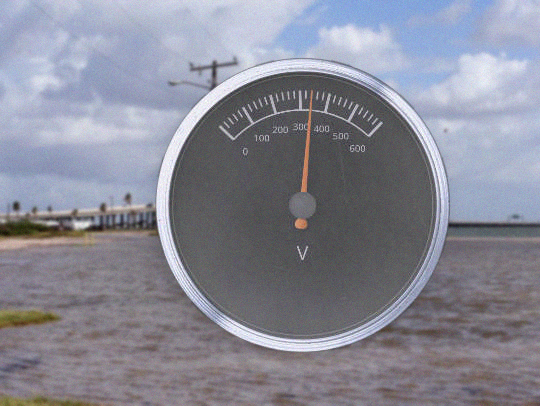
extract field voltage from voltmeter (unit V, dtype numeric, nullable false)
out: 340 V
